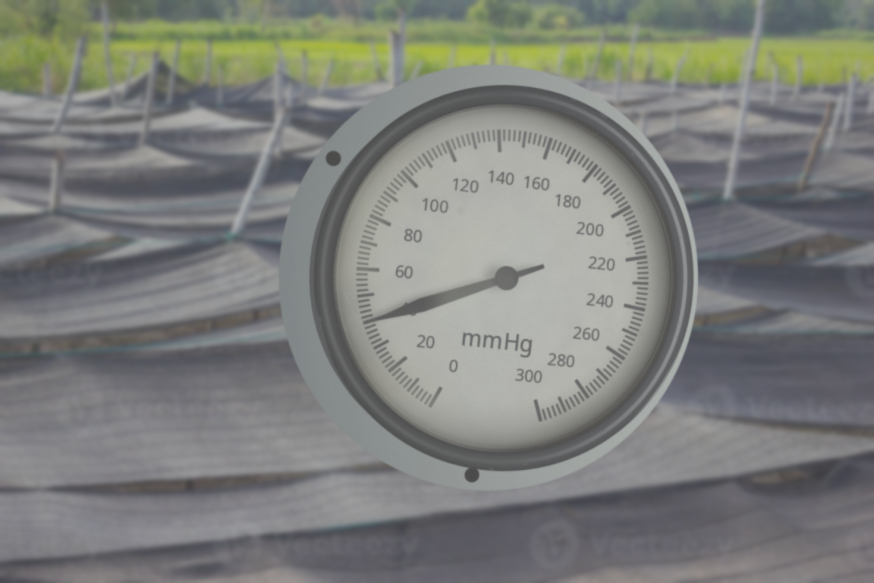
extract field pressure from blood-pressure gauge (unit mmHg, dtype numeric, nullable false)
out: 40 mmHg
